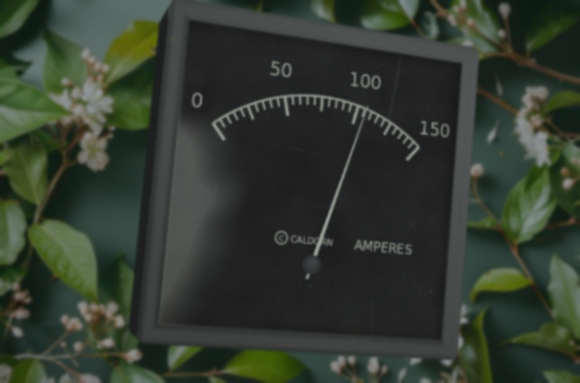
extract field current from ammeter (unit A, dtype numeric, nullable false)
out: 105 A
